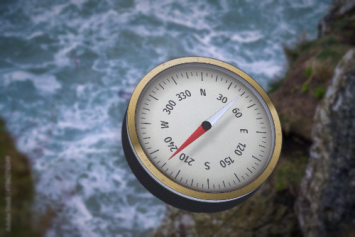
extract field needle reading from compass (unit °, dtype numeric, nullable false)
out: 225 °
